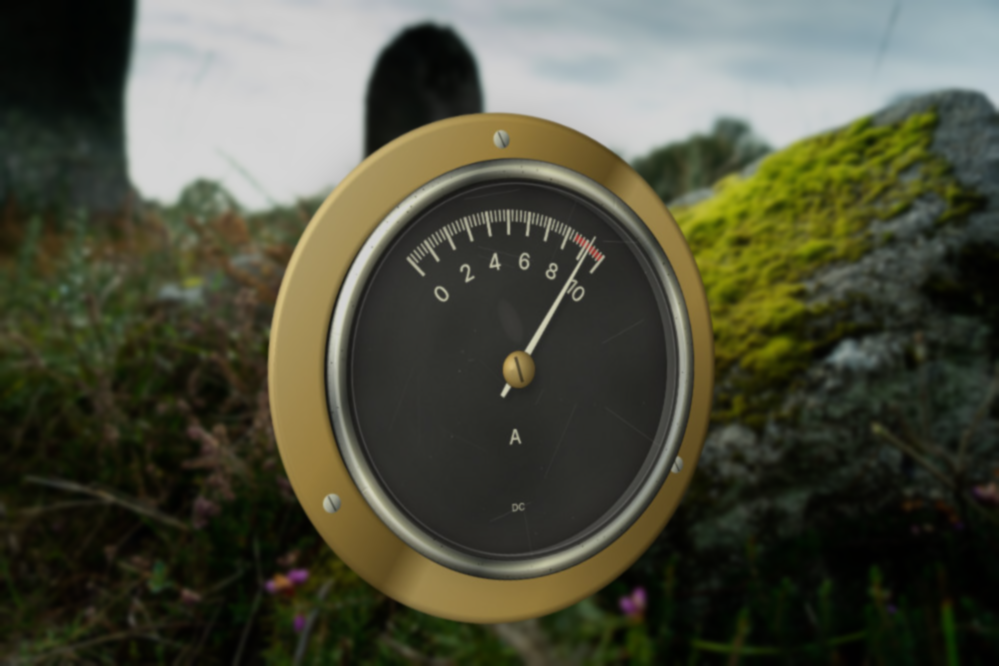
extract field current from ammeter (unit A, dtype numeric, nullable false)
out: 9 A
